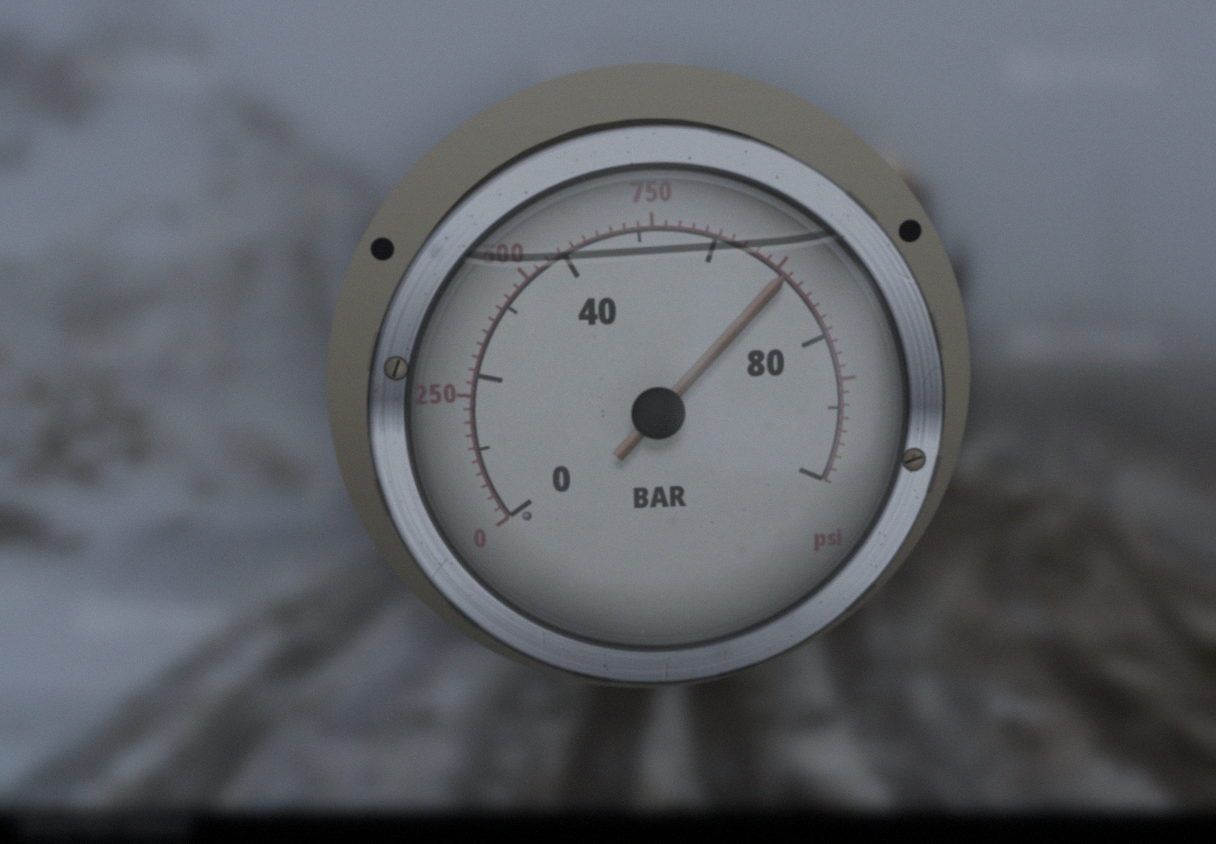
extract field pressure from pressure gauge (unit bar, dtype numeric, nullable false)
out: 70 bar
